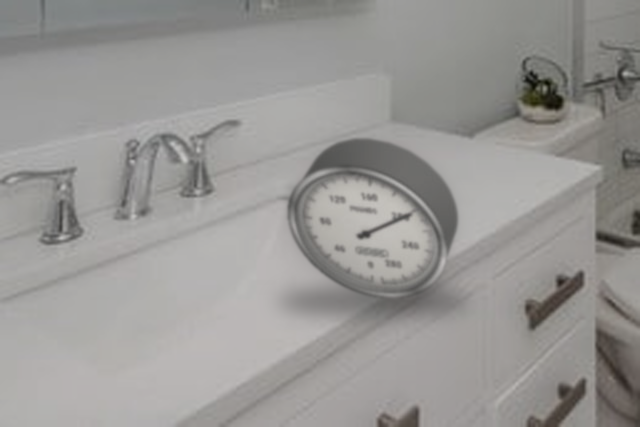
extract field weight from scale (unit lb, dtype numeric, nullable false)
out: 200 lb
